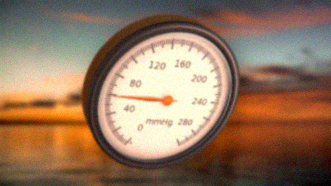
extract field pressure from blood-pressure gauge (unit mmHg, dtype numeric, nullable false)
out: 60 mmHg
